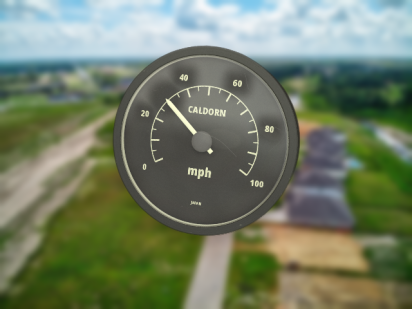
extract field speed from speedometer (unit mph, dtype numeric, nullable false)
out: 30 mph
